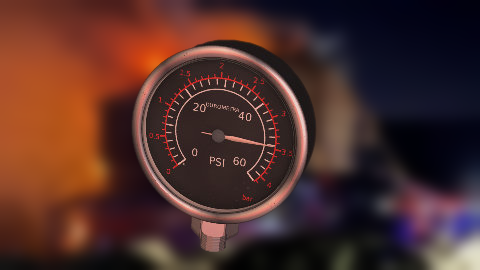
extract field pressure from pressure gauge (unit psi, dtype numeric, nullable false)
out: 50 psi
